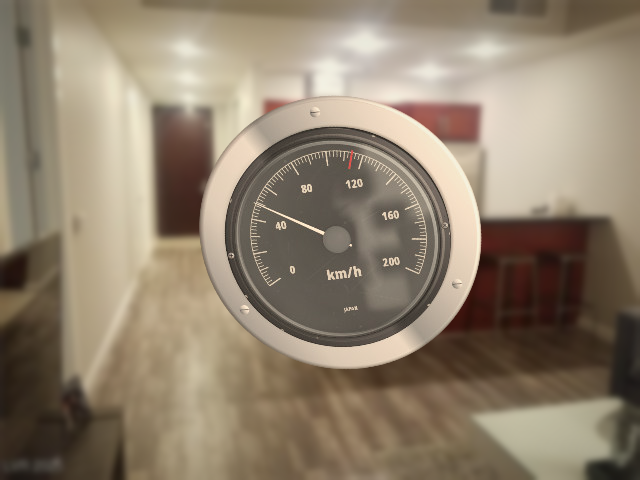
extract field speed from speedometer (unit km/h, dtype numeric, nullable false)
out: 50 km/h
